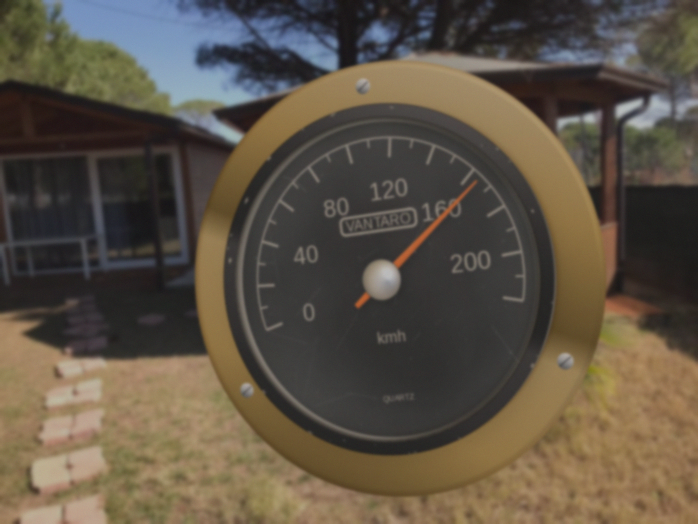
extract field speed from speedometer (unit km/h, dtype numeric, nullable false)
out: 165 km/h
